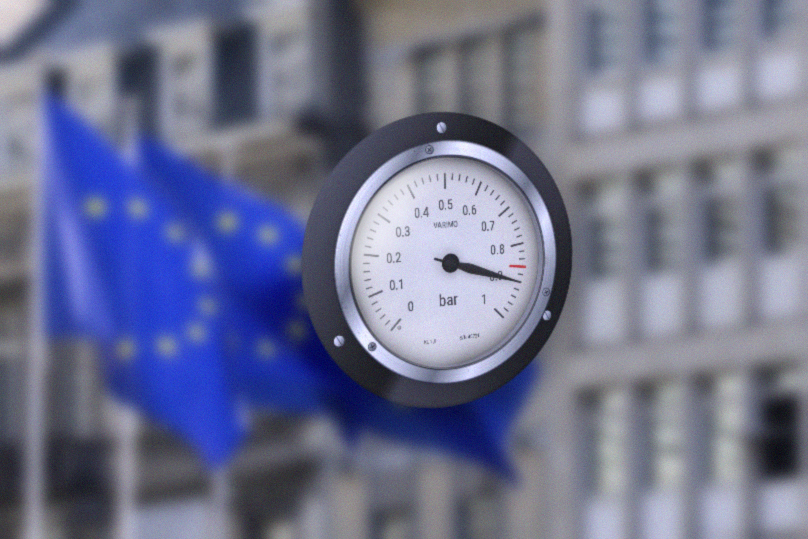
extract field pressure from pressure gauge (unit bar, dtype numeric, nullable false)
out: 0.9 bar
